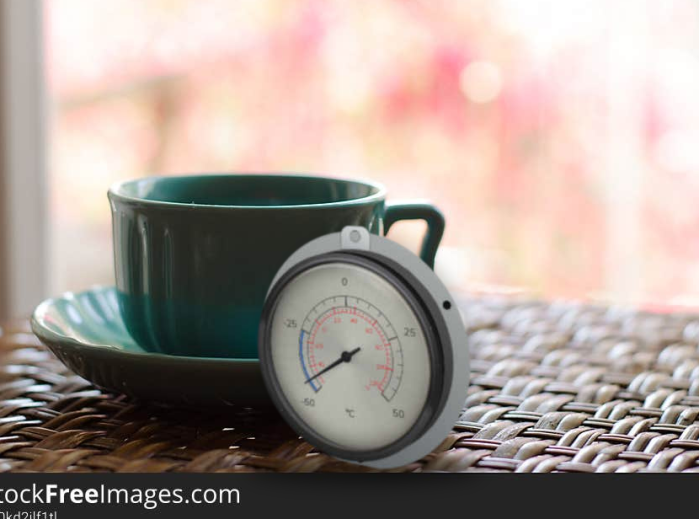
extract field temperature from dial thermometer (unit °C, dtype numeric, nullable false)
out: -45 °C
